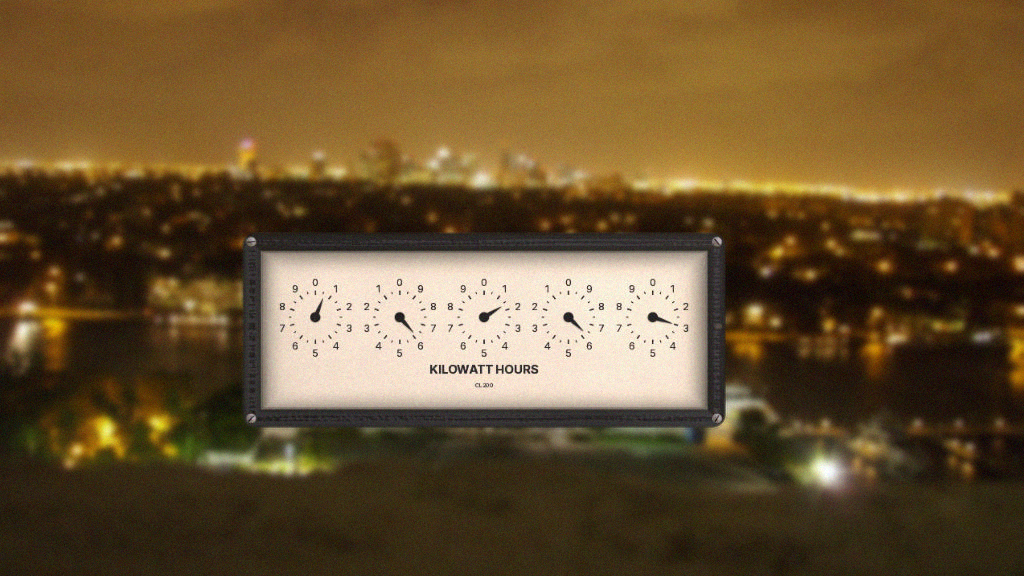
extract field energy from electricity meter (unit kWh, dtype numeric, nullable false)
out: 6163 kWh
